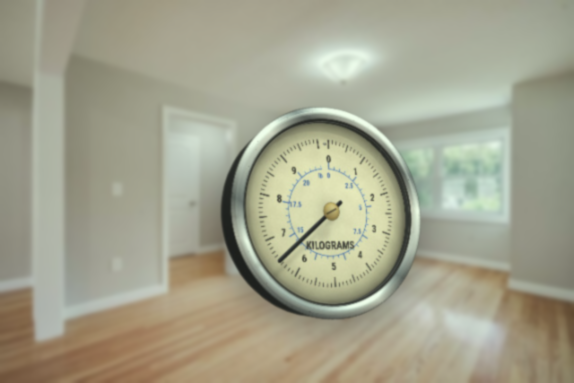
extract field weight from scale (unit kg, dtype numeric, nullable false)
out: 6.5 kg
